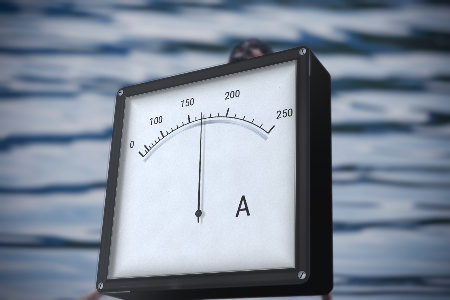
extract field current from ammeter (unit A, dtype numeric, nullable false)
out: 170 A
